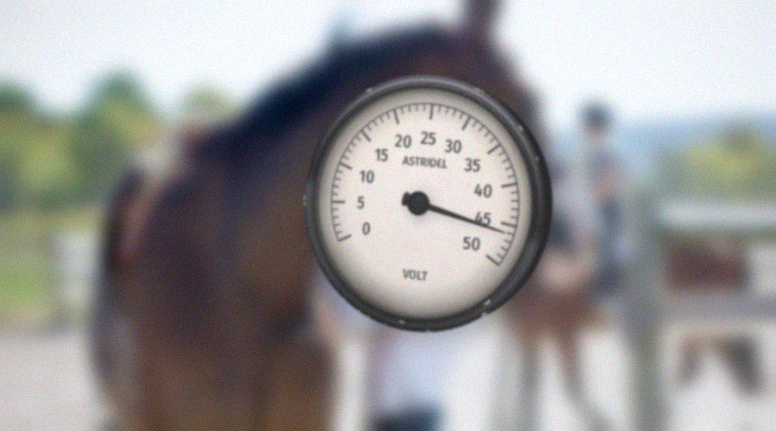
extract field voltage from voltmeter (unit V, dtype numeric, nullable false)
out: 46 V
